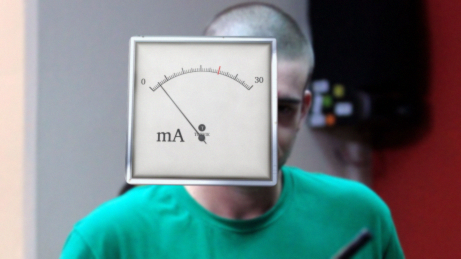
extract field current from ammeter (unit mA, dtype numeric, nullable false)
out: 2.5 mA
